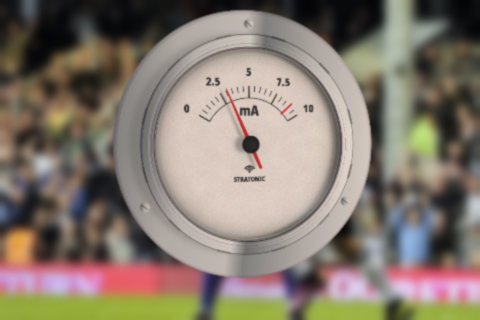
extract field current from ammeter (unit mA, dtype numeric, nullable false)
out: 3 mA
